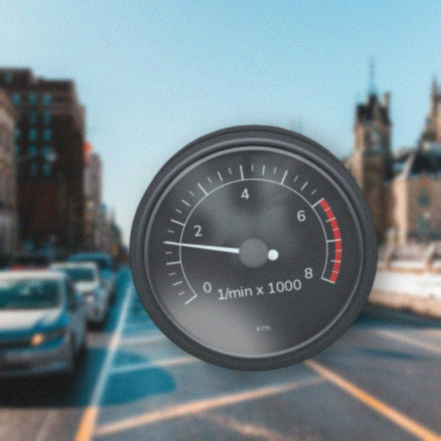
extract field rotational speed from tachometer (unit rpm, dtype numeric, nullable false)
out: 1500 rpm
